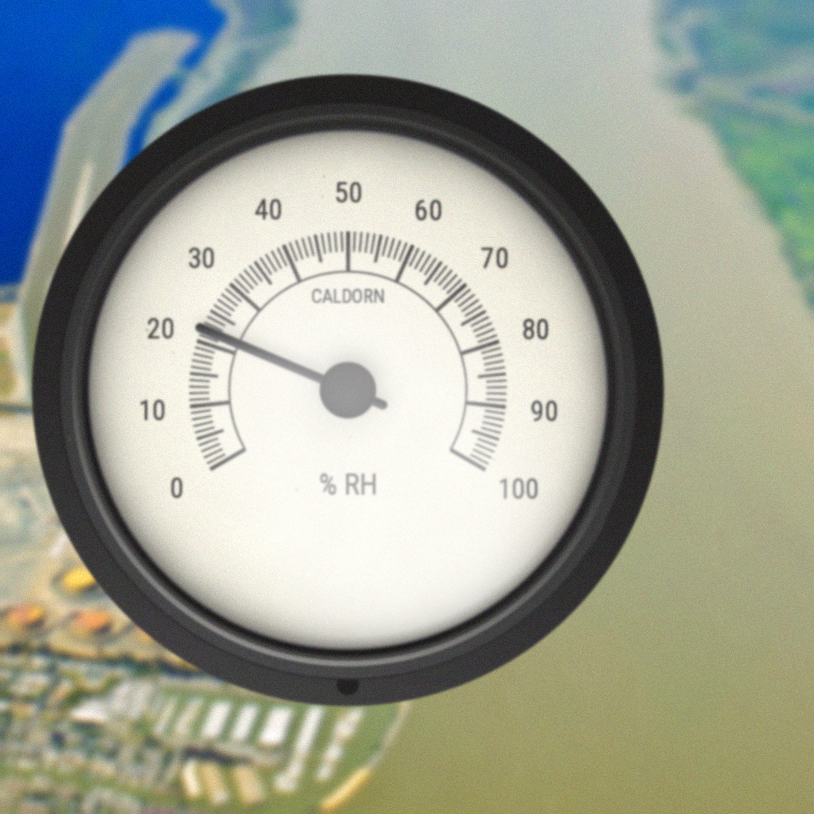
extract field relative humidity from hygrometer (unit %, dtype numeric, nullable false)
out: 22 %
